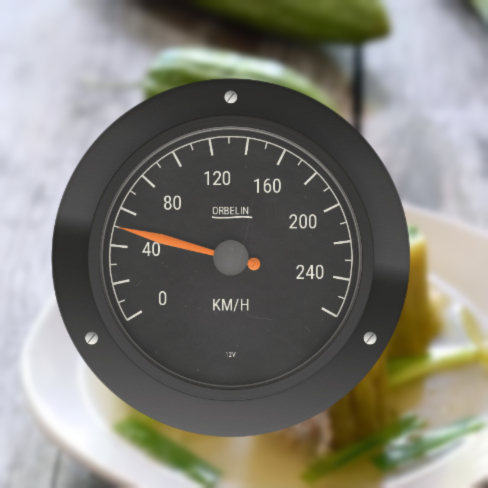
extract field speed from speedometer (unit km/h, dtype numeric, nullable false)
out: 50 km/h
